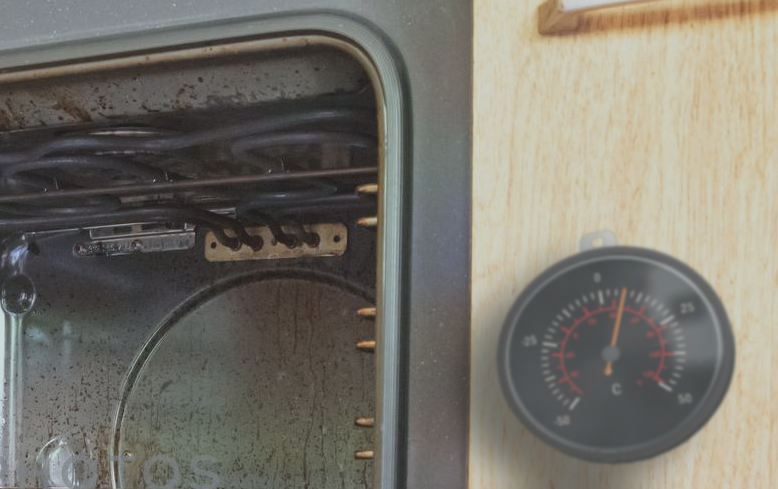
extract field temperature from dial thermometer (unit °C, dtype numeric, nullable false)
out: 7.5 °C
